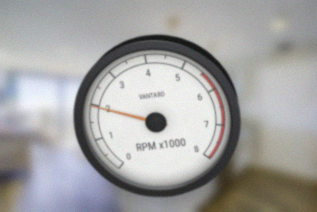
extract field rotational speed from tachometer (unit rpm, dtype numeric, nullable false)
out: 2000 rpm
